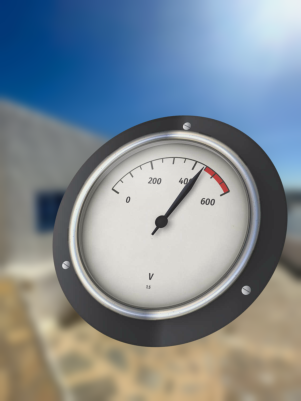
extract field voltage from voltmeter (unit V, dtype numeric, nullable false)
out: 450 V
